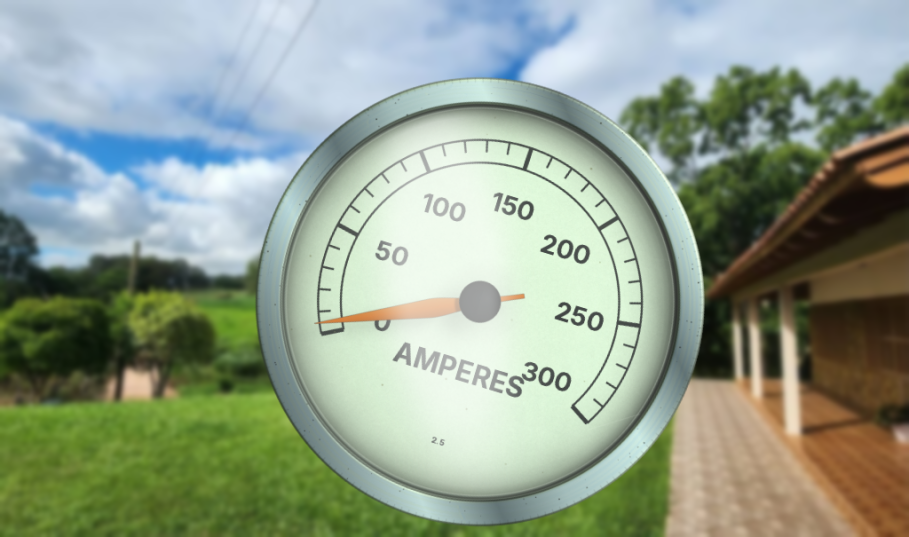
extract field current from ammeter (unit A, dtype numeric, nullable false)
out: 5 A
